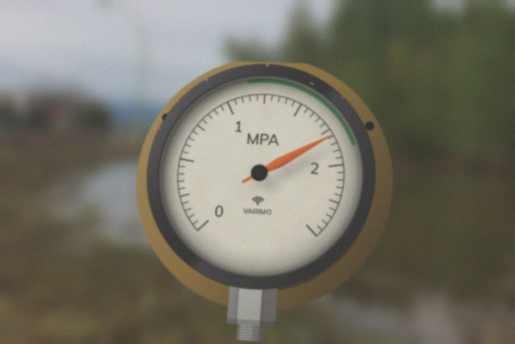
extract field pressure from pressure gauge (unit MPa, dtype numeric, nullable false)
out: 1.8 MPa
